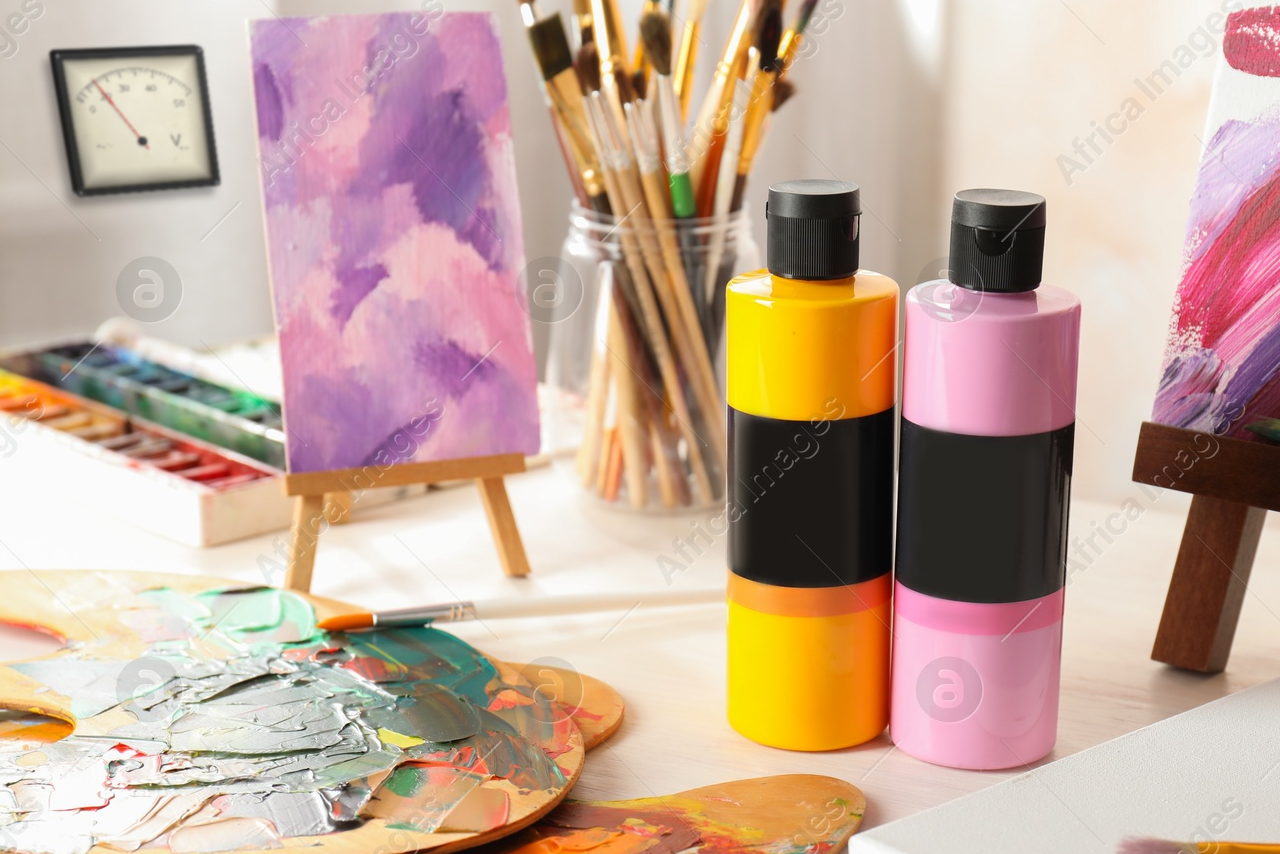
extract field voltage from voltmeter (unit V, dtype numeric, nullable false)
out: 20 V
